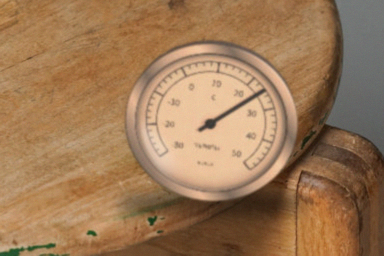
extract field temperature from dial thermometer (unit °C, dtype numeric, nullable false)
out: 24 °C
